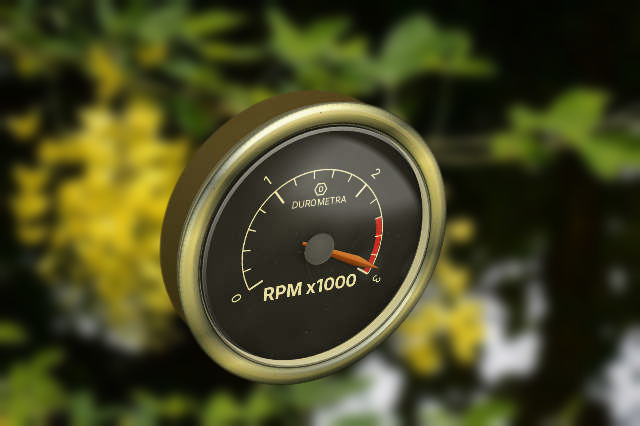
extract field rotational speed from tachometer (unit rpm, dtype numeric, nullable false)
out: 2900 rpm
